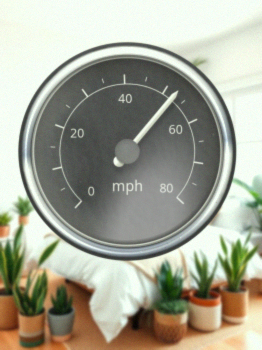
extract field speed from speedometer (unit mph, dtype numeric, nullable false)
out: 52.5 mph
